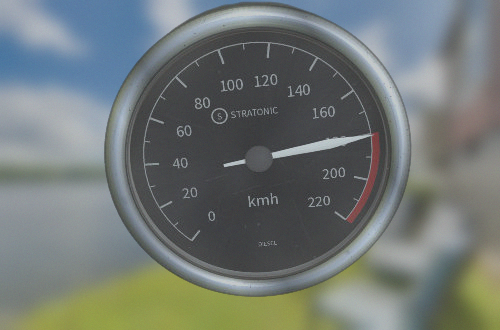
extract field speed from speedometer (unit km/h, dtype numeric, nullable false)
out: 180 km/h
